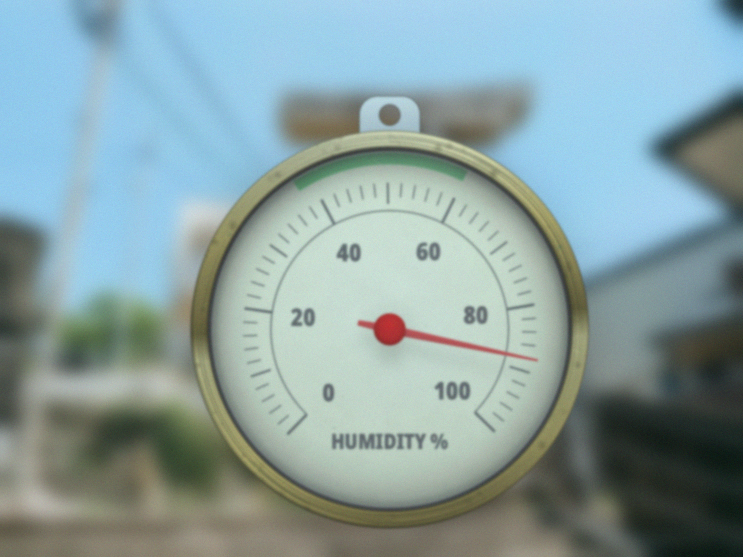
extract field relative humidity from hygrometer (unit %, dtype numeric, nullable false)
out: 88 %
